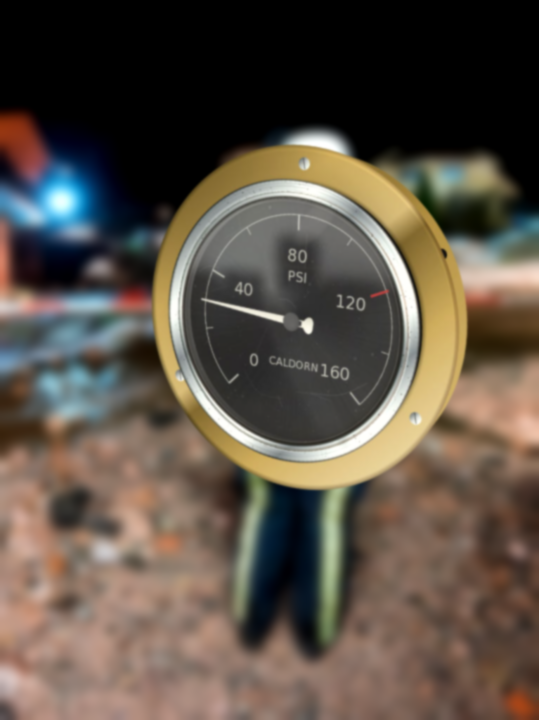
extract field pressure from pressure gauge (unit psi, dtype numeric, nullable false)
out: 30 psi
